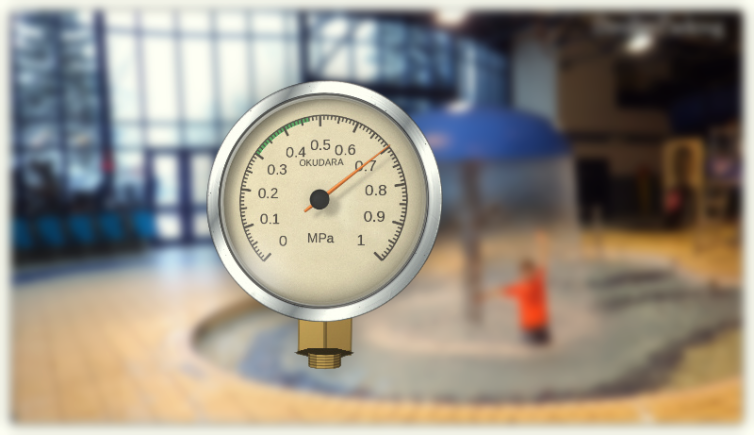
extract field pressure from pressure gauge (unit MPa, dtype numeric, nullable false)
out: 0.7 MPa
